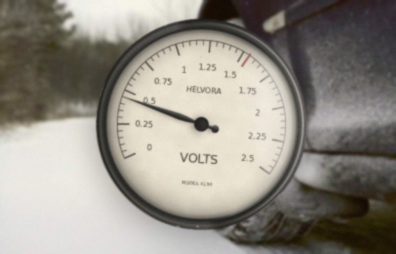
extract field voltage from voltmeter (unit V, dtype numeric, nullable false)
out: 0.45 V
